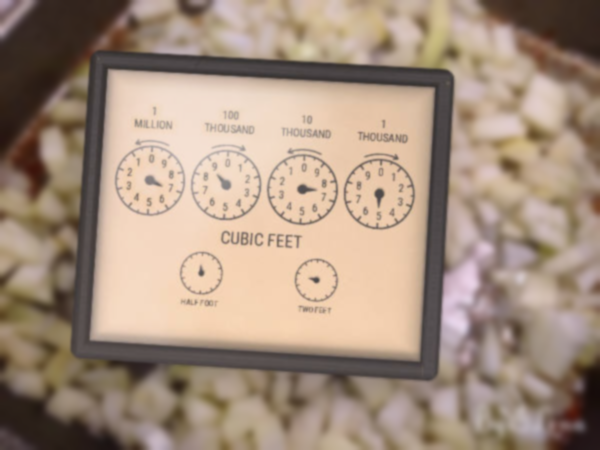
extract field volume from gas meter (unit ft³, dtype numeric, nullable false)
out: 687500 ft³
